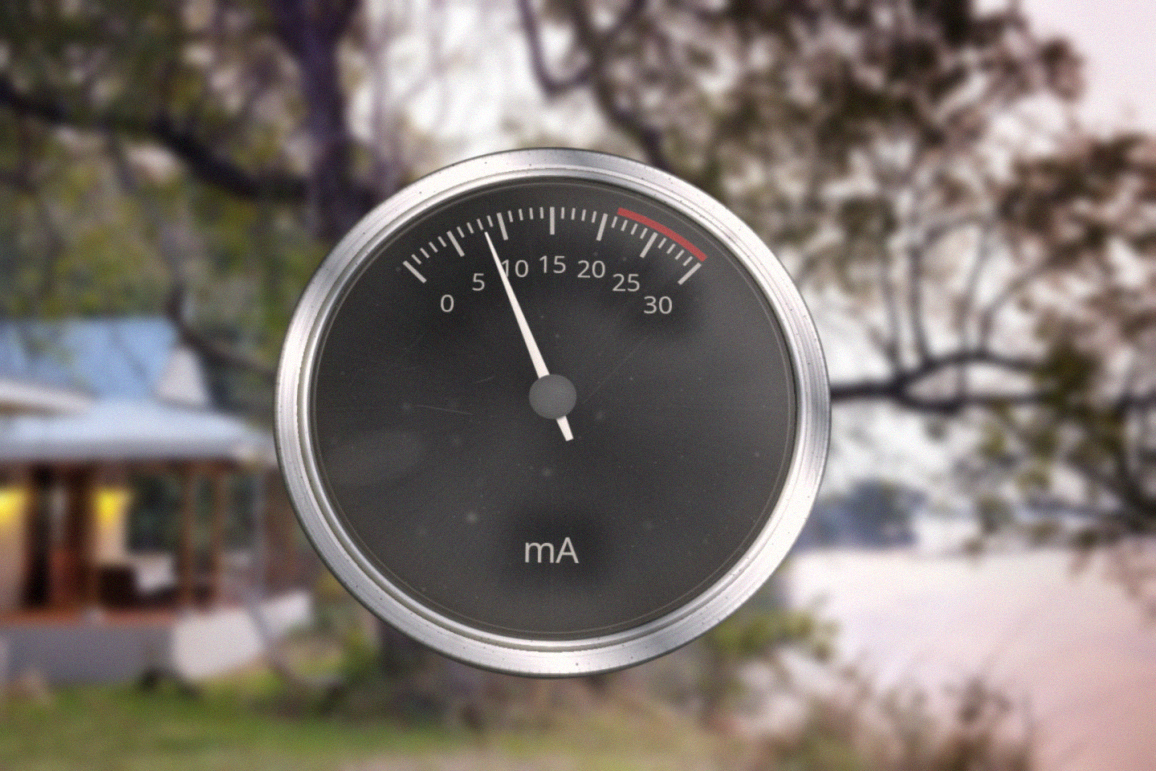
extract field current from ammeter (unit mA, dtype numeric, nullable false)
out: 8 mA
